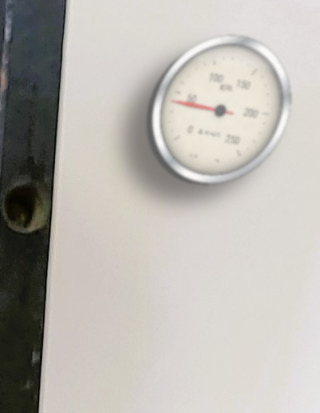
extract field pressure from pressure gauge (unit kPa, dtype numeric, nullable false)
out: 40 kPa
